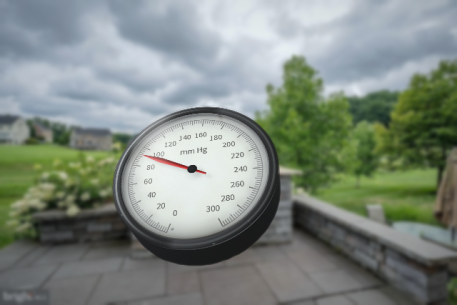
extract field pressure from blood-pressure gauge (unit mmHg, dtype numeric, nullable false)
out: 90 mmHg
